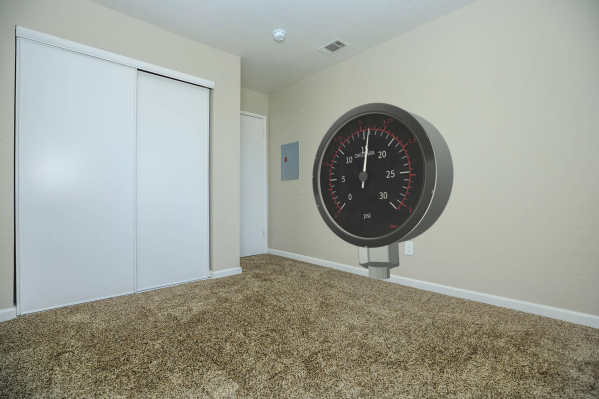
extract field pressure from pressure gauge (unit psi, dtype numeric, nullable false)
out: 16 psi
